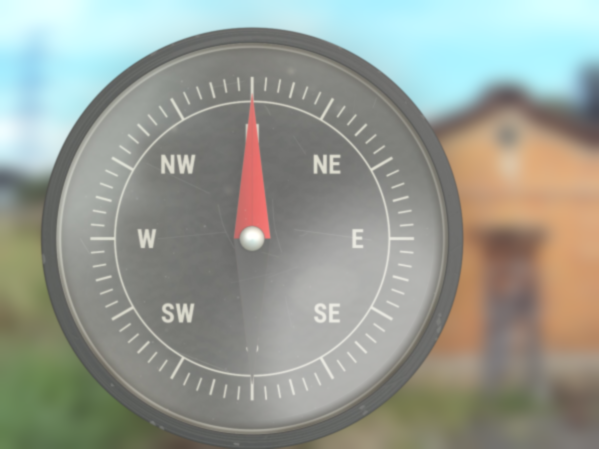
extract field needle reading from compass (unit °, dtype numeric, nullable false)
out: 0 °
